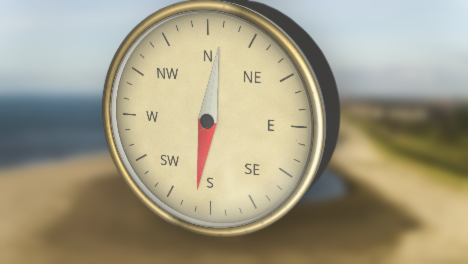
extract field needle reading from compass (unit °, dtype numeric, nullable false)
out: 190 °
